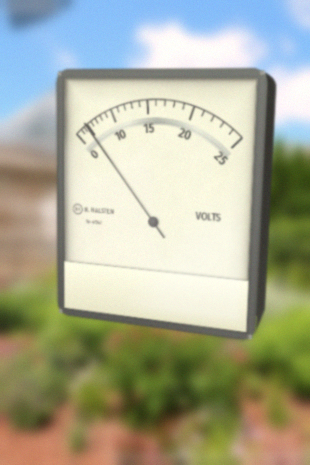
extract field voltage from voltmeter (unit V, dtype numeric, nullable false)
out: 5 V
